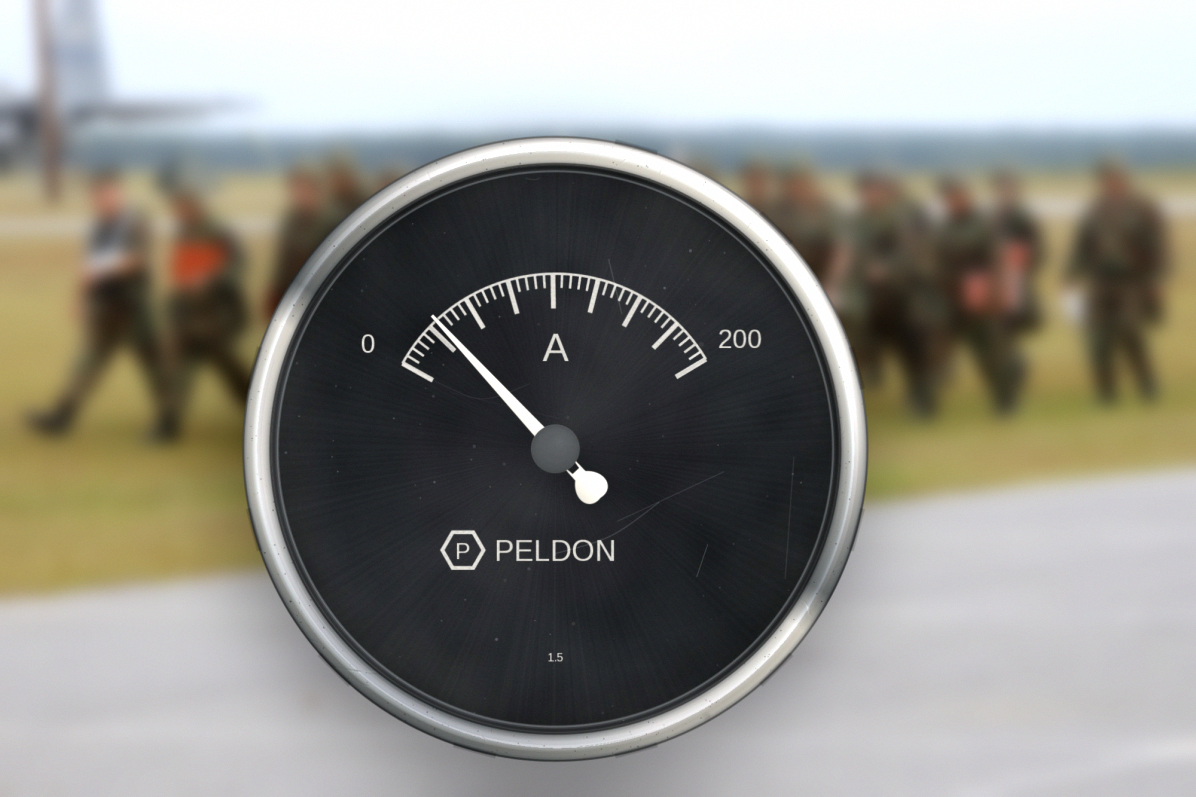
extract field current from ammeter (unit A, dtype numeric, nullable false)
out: 30 A
